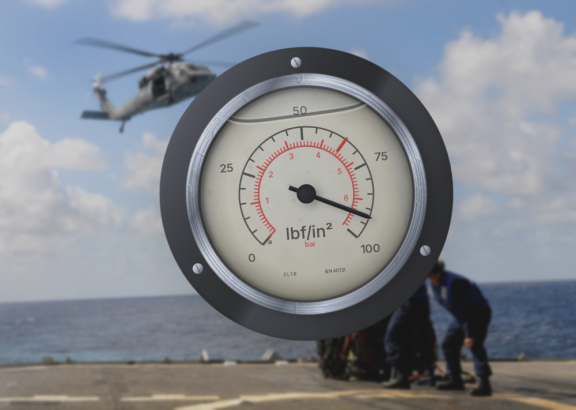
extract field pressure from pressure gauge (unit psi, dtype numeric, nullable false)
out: 92.5 psi
